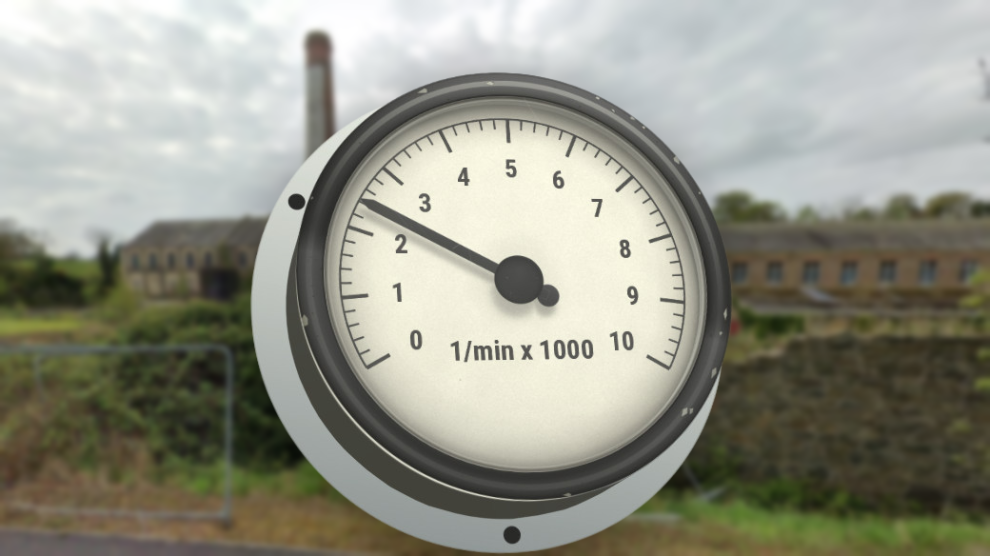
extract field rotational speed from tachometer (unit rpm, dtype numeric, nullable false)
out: 2400 rpm
